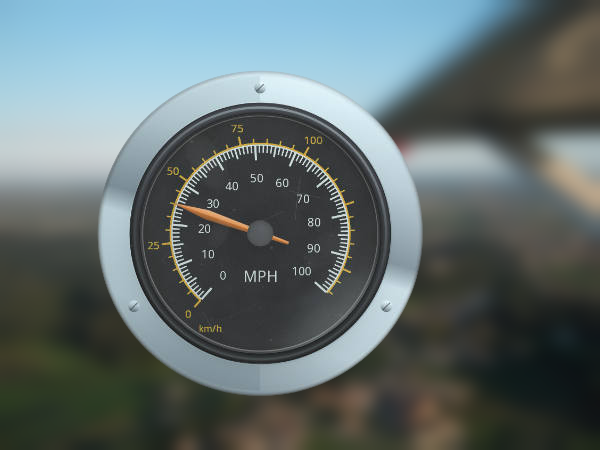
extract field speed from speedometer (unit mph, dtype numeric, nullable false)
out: 25 mph
